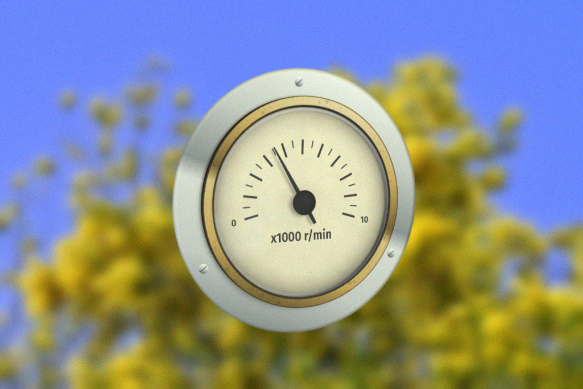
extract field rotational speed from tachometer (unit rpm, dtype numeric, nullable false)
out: 3500 rpm
